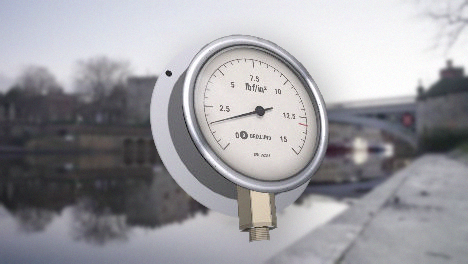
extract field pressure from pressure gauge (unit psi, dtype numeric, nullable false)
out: 1.5 psi
